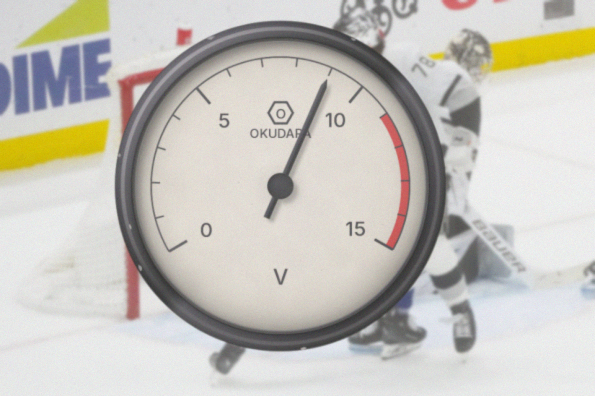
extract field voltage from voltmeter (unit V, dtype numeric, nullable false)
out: 9 V
